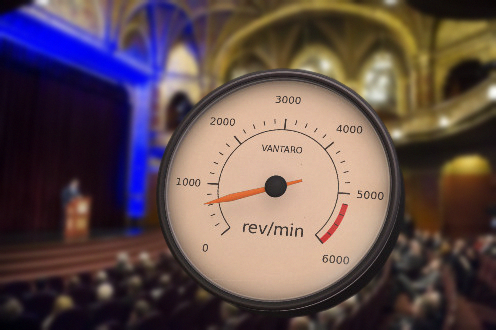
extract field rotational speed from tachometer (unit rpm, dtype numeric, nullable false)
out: 600 rpm
